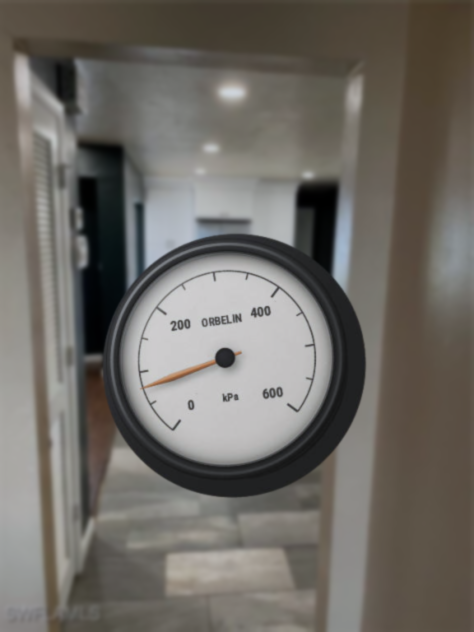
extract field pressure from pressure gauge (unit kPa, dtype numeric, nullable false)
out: 75 kPa
